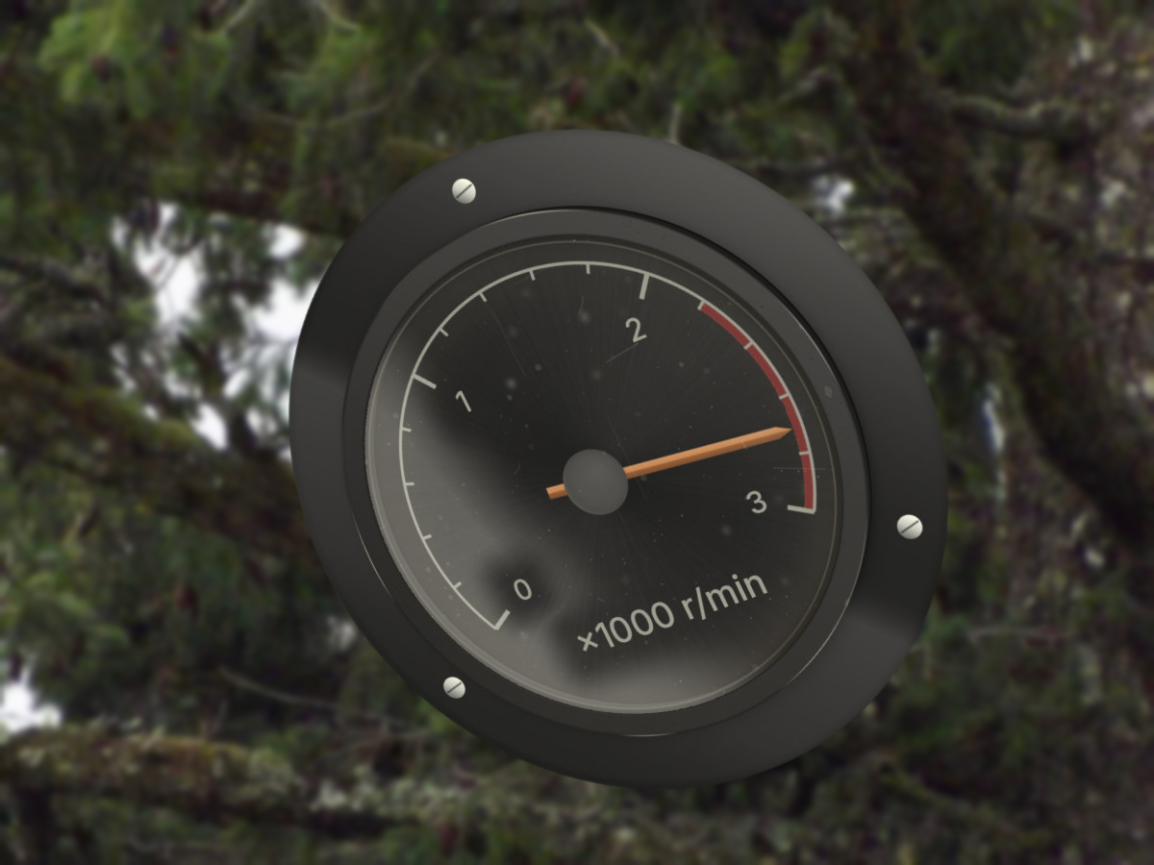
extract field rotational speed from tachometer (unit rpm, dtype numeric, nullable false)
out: 2700 rpm
